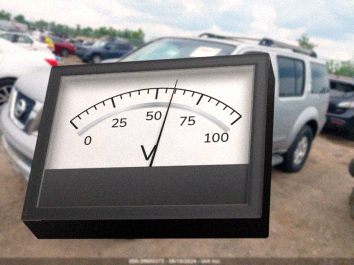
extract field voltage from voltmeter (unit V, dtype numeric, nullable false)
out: 60 V
